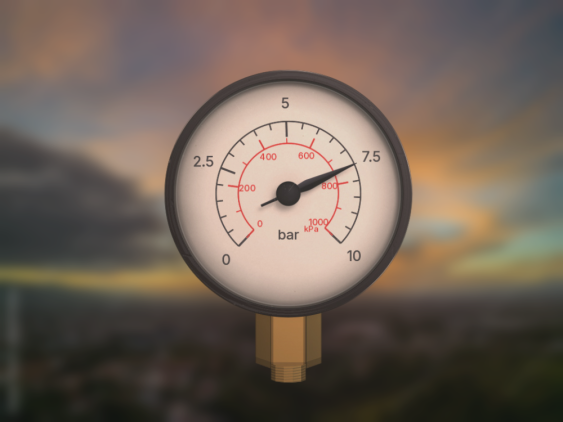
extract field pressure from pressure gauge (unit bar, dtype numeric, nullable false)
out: 7.5 bar
